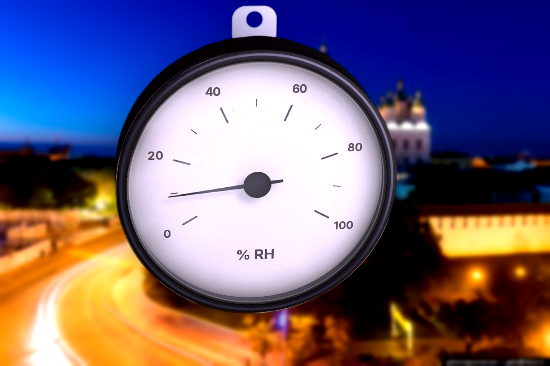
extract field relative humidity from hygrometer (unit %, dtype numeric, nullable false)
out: 10 %
